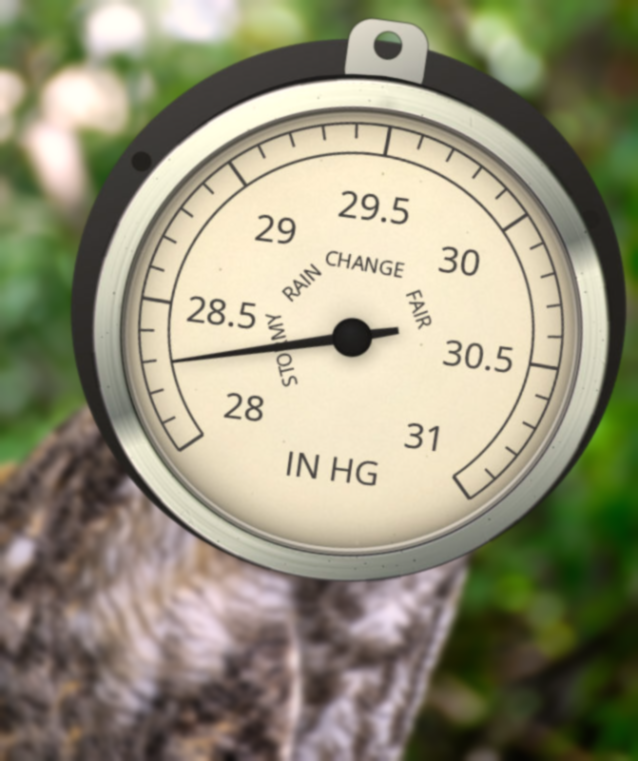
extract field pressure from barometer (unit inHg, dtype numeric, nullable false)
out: 28.3 inHg
